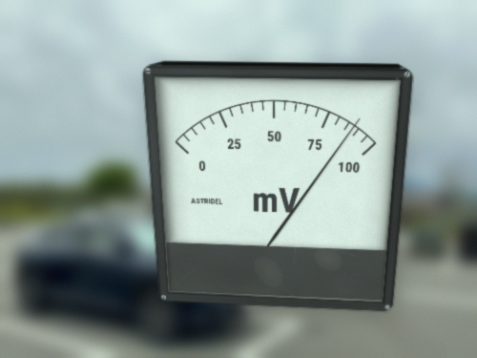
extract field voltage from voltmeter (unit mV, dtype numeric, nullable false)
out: 87.5 mV
